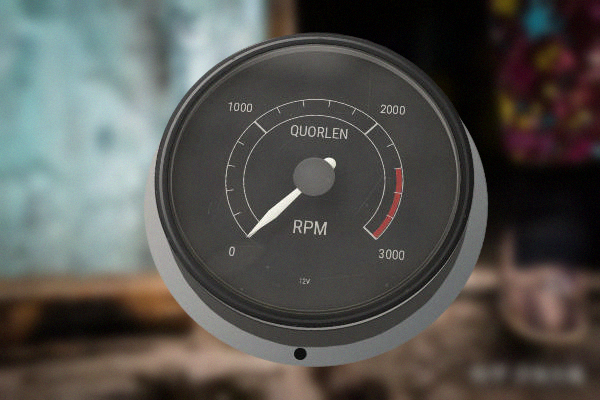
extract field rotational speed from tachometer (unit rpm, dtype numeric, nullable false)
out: 0 rpm
